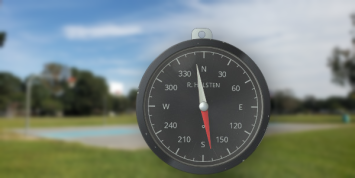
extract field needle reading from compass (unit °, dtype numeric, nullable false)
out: 170 °
